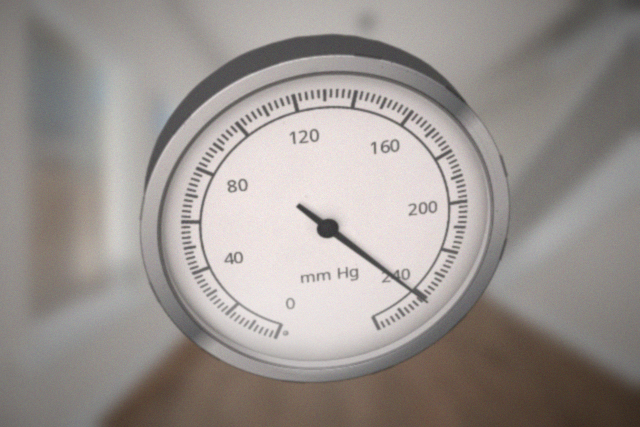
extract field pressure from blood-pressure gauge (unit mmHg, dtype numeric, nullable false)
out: 240 mmHg
